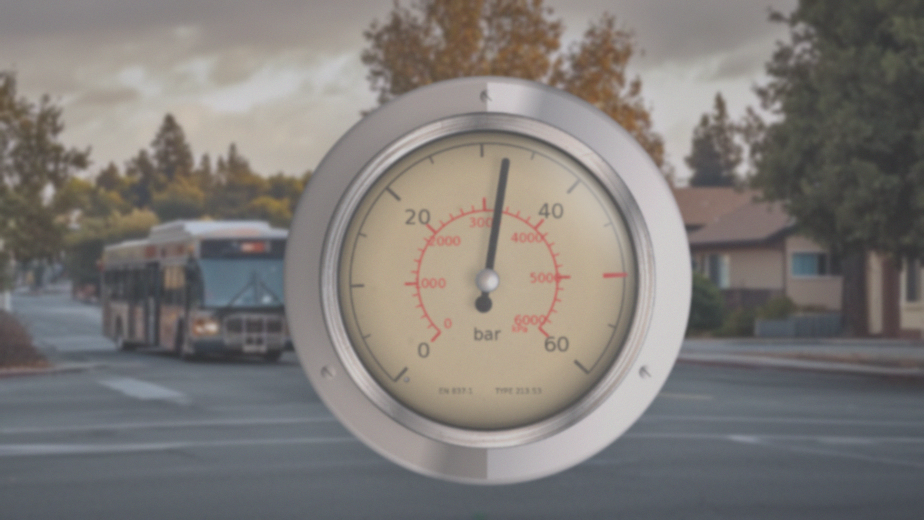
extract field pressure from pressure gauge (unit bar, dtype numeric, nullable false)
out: 32.5 bar
